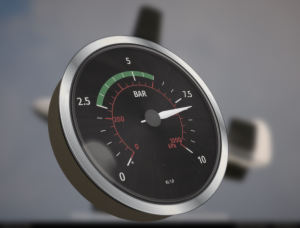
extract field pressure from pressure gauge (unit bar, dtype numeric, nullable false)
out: 8 bar
